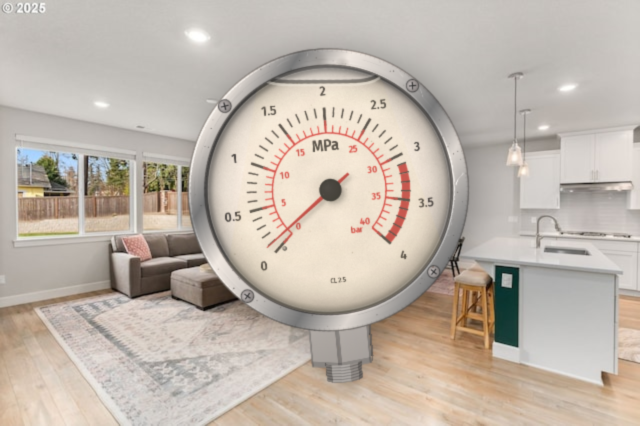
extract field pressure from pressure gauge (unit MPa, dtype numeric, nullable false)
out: 0.1 MPa
